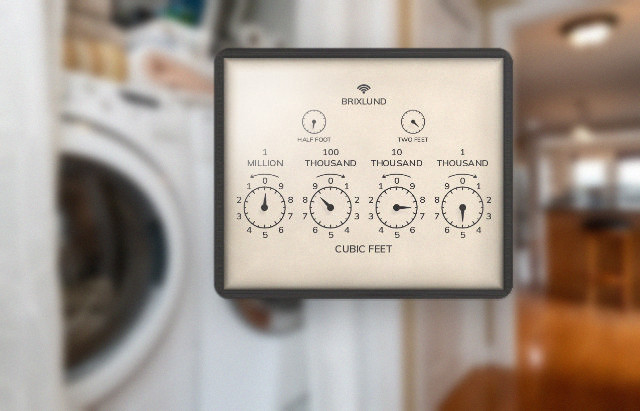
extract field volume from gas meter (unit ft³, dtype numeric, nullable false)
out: 987500 ft³
